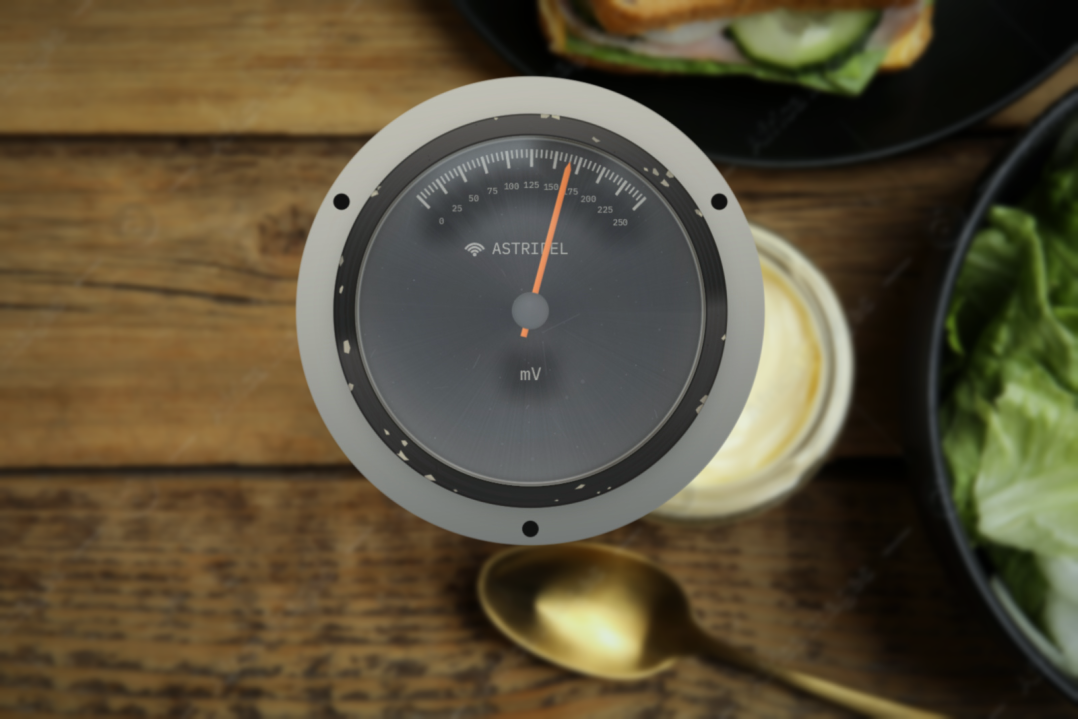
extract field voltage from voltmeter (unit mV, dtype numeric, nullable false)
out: 165 mV
